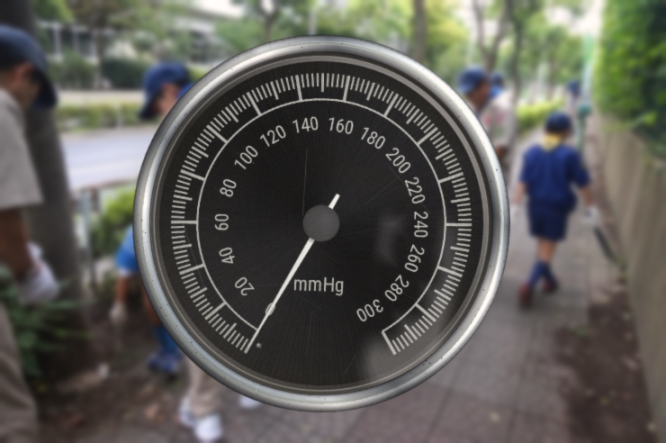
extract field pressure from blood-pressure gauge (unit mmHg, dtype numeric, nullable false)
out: 0 mmHg
